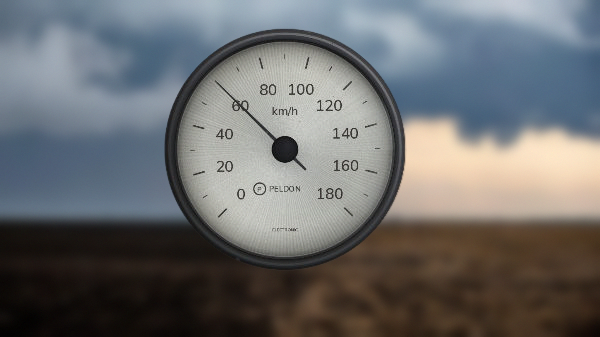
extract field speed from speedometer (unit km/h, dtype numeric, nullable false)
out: 60 km/h
